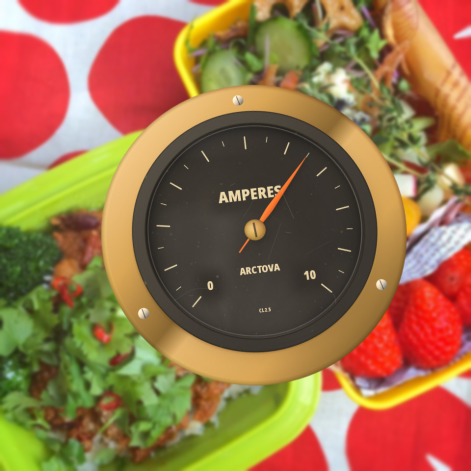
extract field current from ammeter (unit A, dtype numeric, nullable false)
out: 6.5 A
